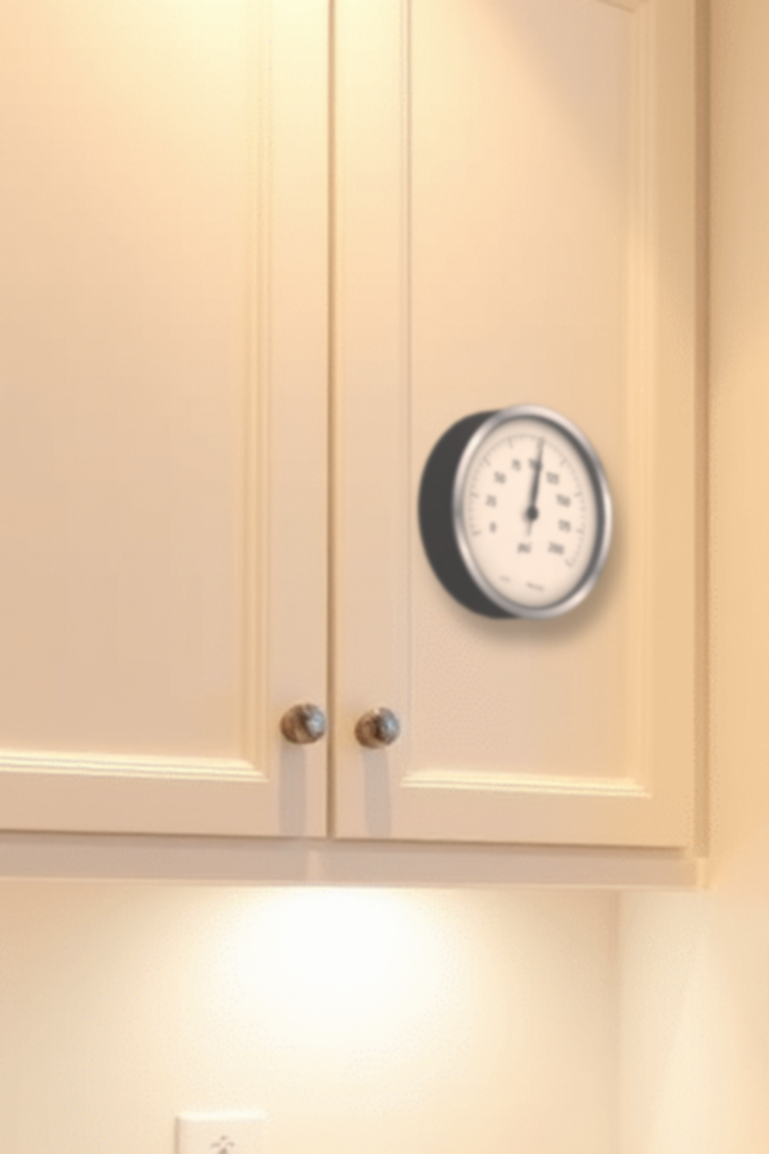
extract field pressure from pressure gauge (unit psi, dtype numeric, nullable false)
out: 100 psi
